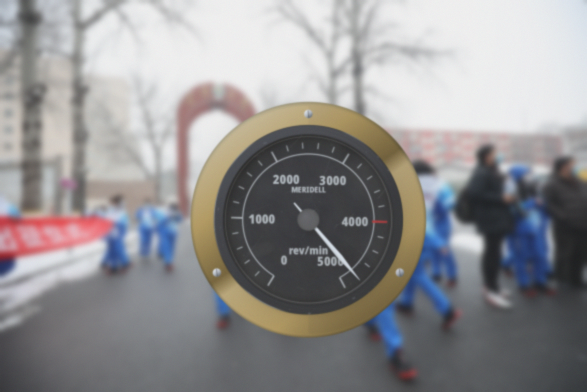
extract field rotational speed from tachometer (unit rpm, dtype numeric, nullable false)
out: 4800 rpm
